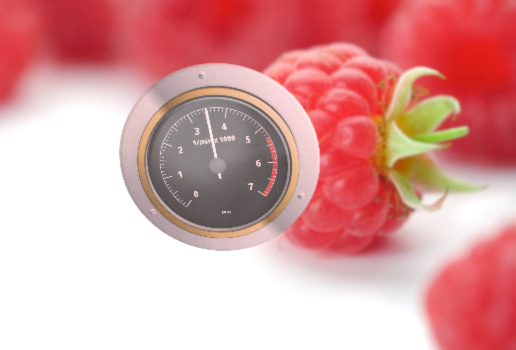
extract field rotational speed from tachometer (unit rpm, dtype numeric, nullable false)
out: 3500 rpm
